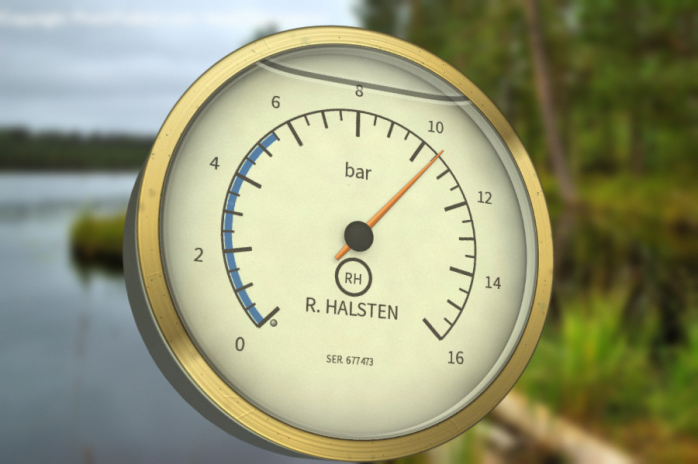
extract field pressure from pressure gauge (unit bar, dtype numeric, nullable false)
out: 10.5 bar
